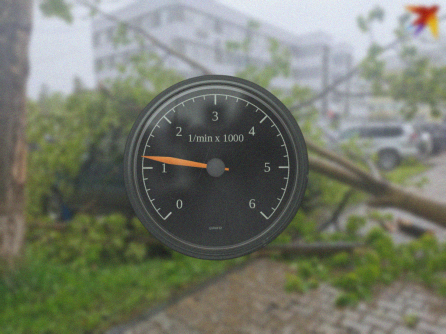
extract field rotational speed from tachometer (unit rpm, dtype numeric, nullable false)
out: 1200 rpm
